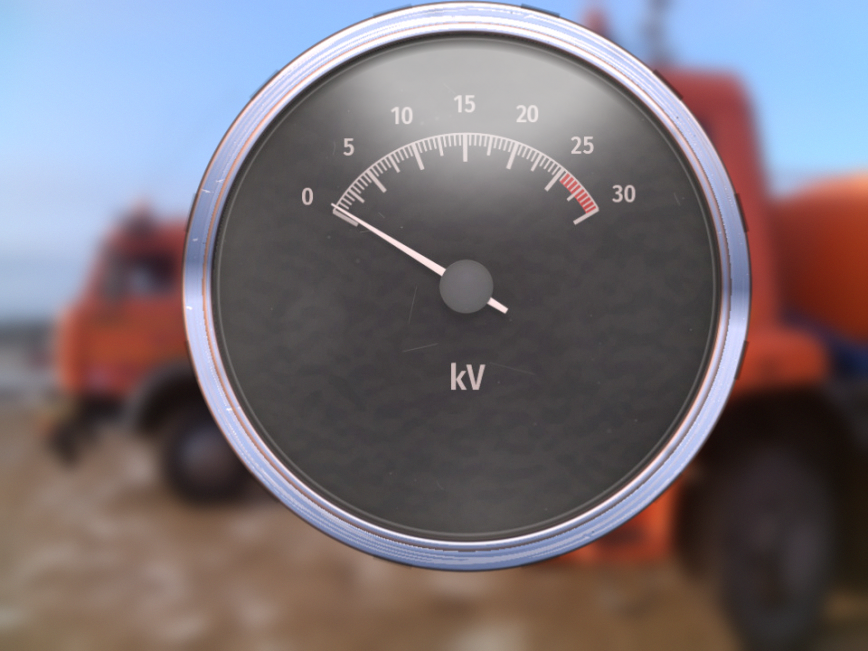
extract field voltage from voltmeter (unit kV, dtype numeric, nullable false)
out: 0.5 kV
